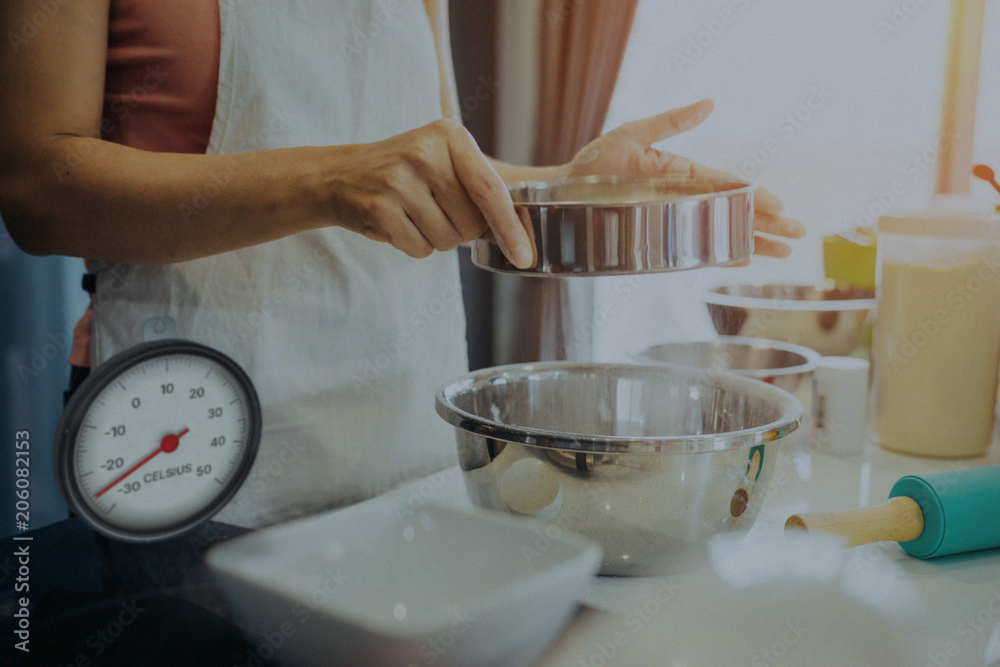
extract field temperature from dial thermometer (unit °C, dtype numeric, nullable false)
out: -25 °C
